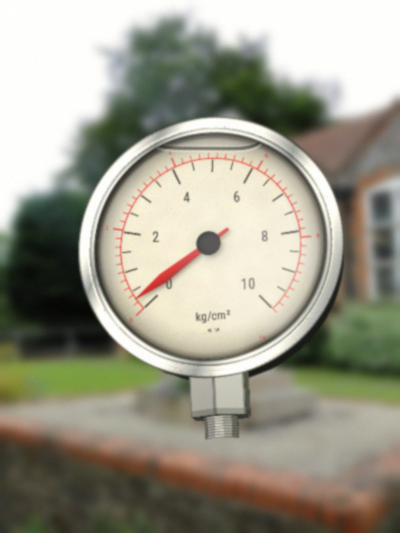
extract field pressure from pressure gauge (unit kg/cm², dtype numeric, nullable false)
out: 0.25 kg/cm²
